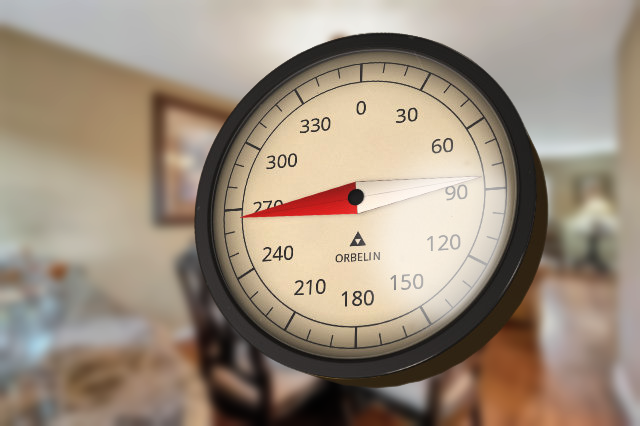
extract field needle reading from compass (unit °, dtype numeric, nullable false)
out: 265 °
